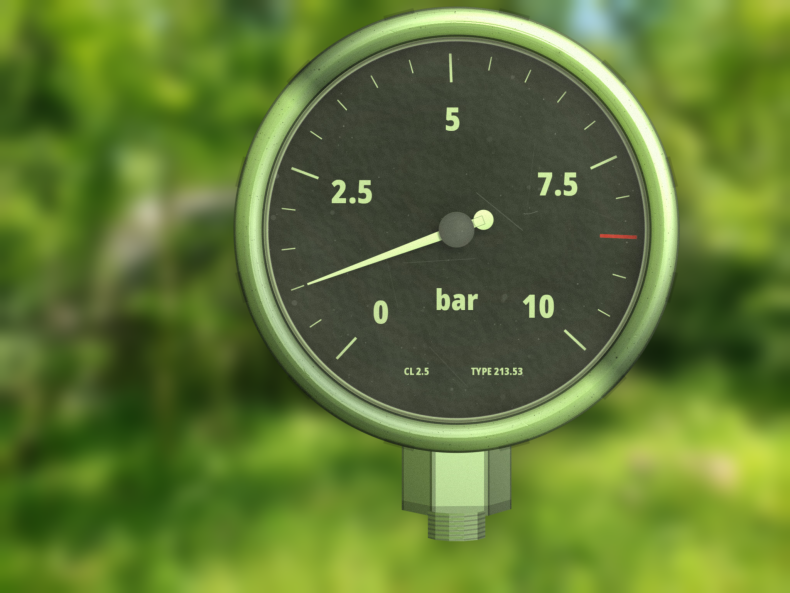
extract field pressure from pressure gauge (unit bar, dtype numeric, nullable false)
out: 1 bar
